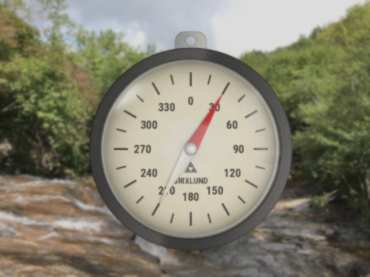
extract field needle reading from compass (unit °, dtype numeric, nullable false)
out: 30 °
